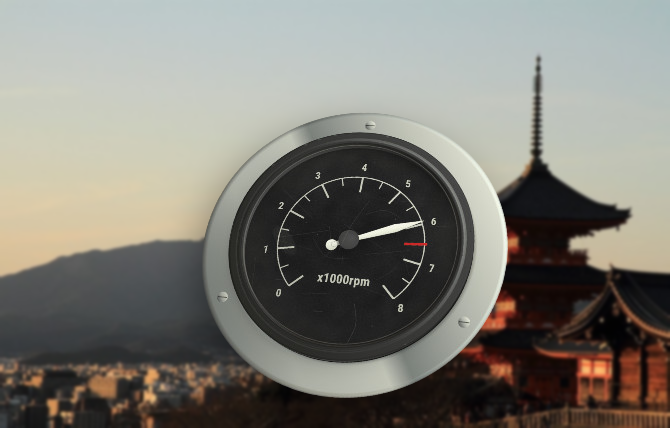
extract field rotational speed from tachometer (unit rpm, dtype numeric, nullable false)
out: 6000 rpm
